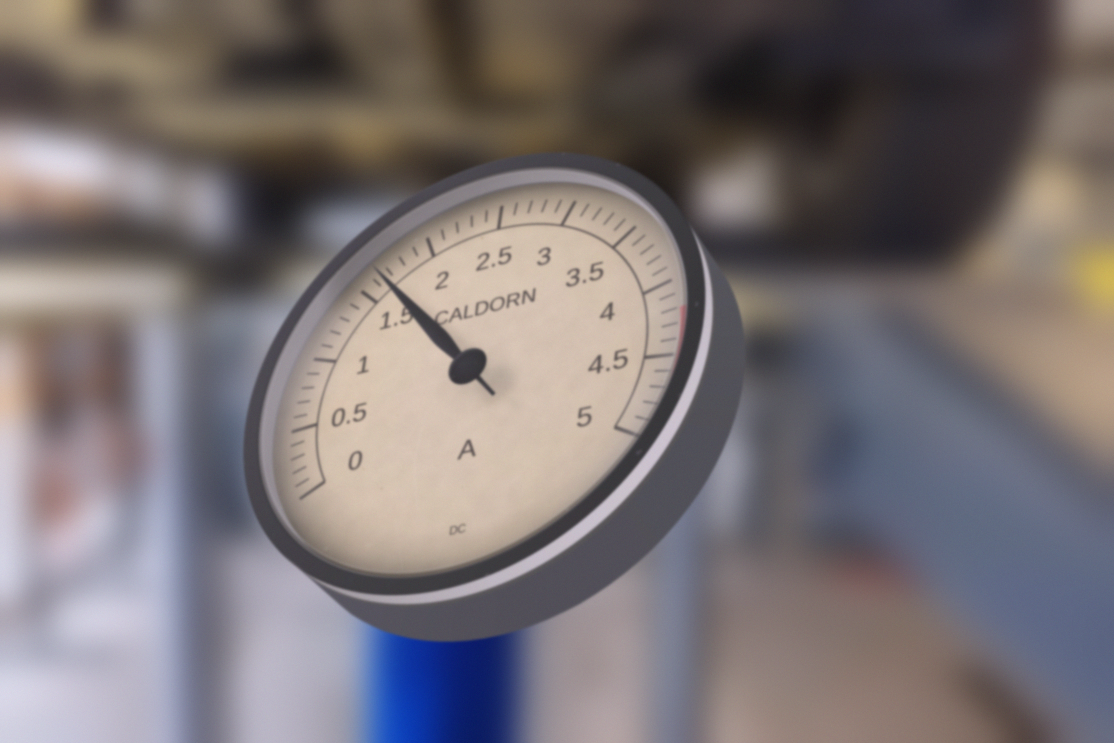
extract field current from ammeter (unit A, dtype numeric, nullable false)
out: 1.65 A
